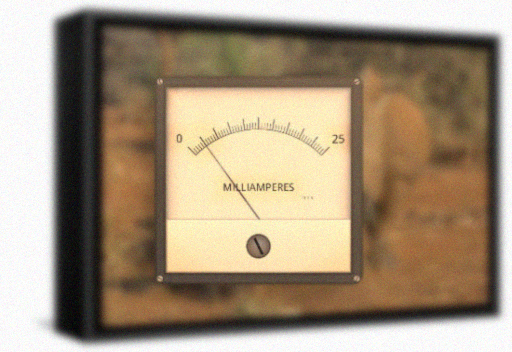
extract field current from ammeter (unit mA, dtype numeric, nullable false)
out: 2.5 mA
